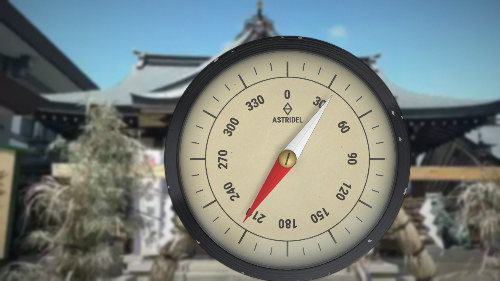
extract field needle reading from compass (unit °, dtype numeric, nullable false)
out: 215 °
